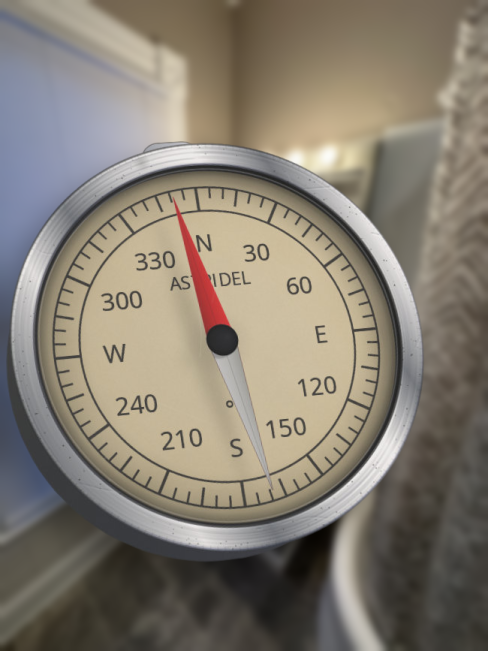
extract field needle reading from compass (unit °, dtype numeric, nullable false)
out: 350 °
